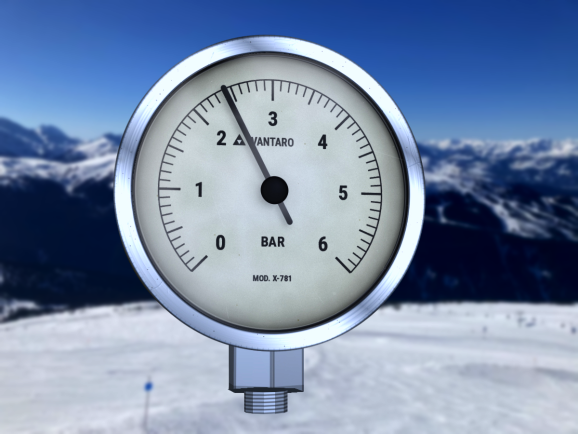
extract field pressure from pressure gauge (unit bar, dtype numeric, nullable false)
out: 2.4 bar
